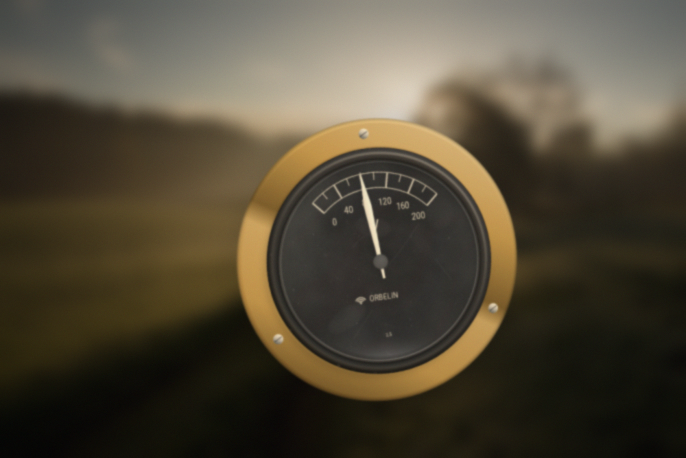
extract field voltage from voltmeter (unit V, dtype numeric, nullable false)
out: 80 V
